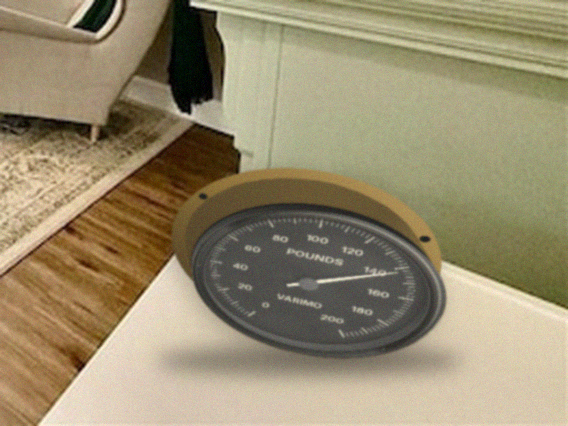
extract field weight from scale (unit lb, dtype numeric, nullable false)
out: 140 lb
